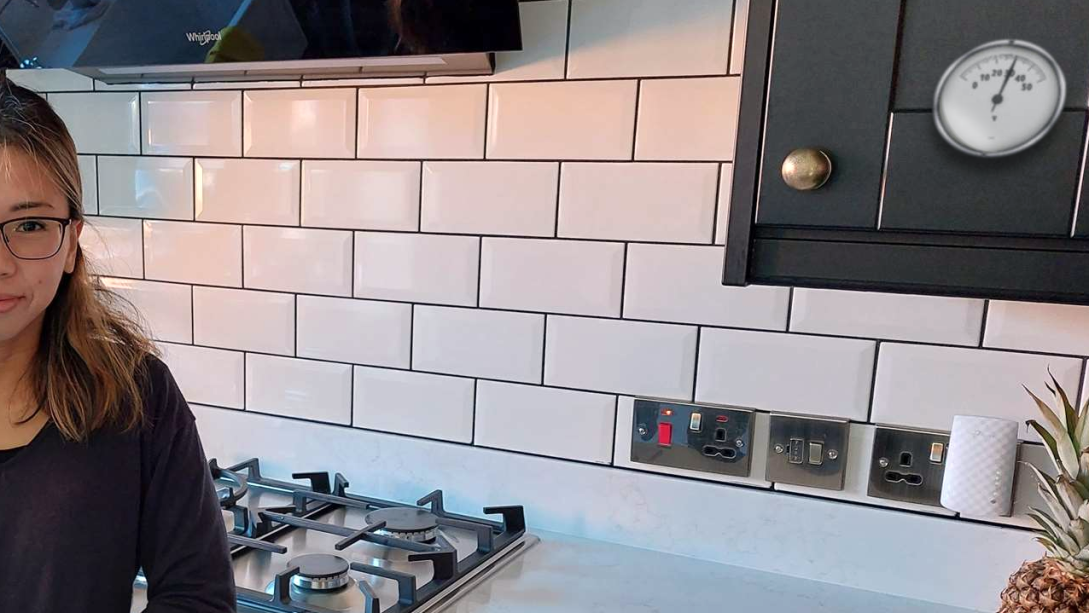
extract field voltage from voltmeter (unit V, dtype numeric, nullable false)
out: 30 V
